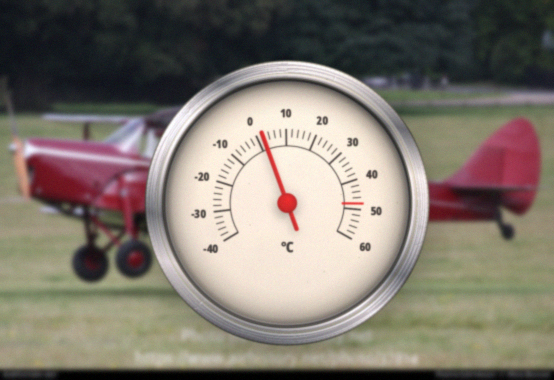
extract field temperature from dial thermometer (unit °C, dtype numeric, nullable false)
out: 2 °C
